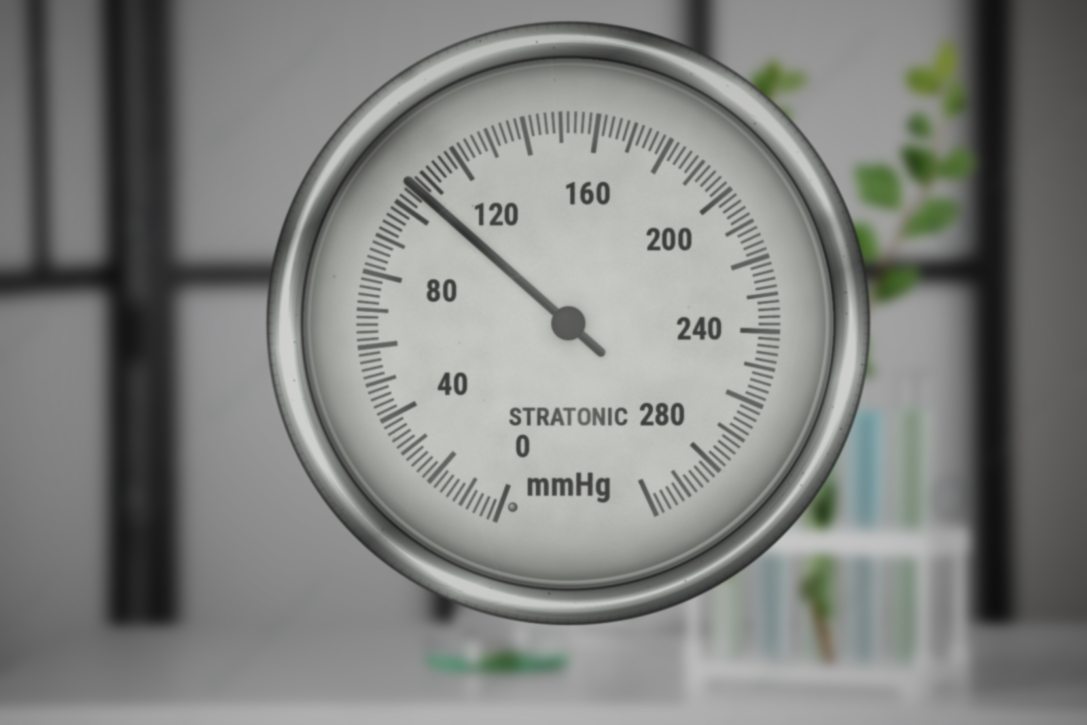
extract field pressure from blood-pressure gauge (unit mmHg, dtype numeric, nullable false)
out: 106 mmHg
